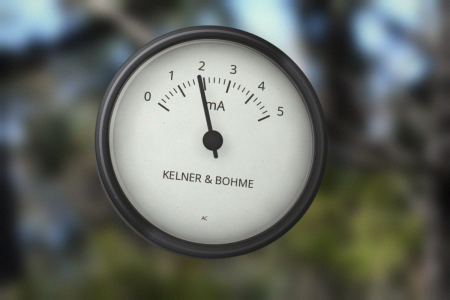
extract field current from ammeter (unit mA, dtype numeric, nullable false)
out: 1.8 mA
